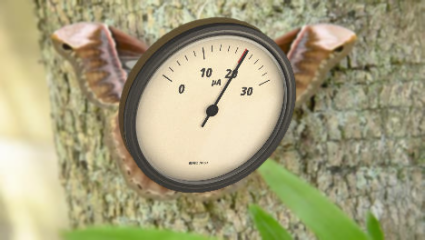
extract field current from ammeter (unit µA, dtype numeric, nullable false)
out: 20 µA
